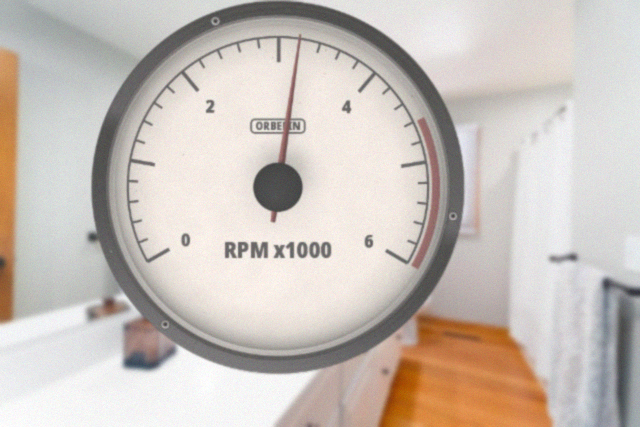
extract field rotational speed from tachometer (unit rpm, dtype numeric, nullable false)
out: 3200 rpm
